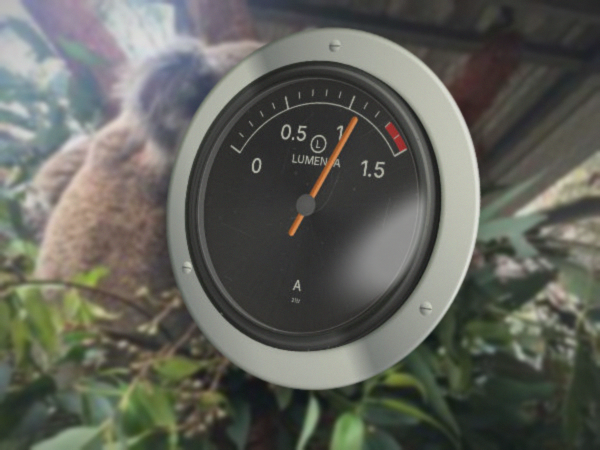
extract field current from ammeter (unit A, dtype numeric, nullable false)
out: 1.1 A
